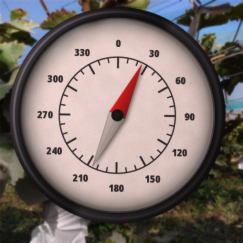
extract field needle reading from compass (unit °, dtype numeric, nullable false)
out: 25 °
